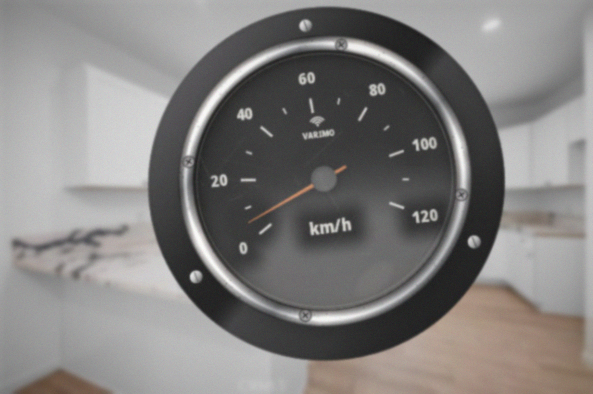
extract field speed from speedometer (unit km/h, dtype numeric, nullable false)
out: 5 km/h
